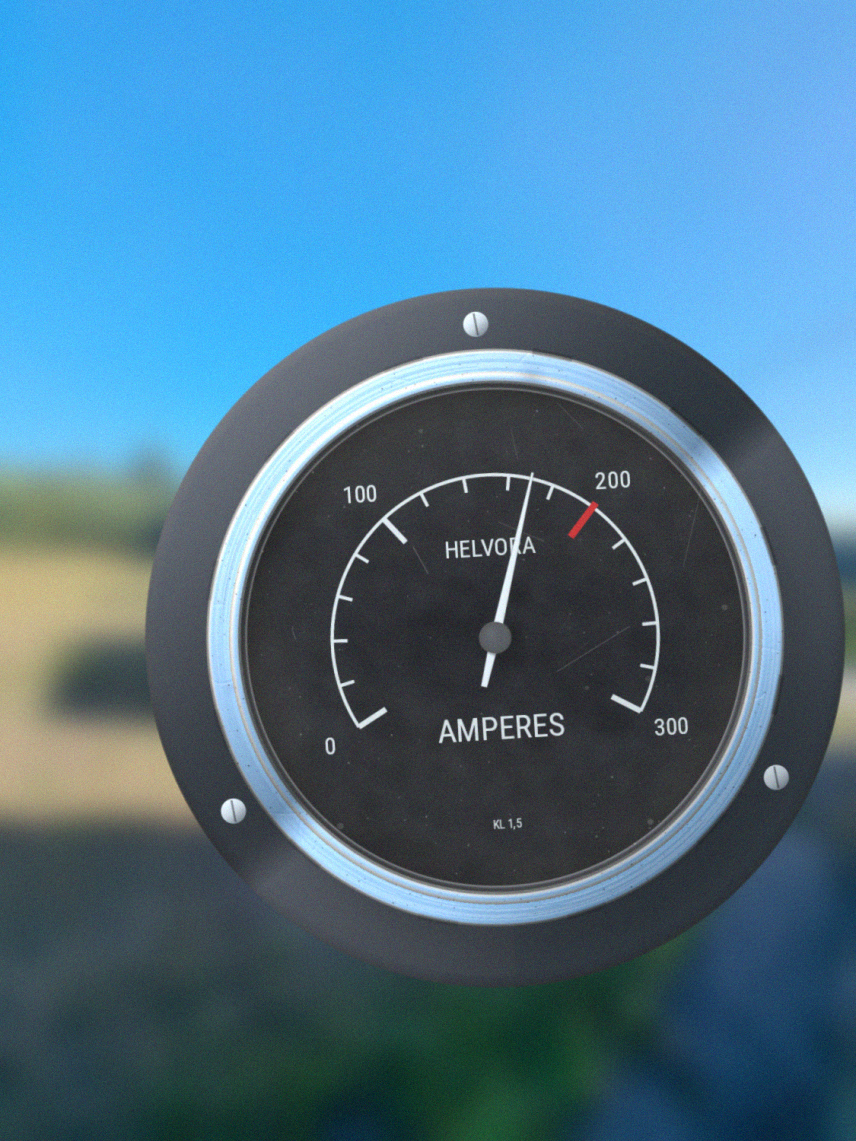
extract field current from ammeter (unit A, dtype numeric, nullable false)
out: 170 A
